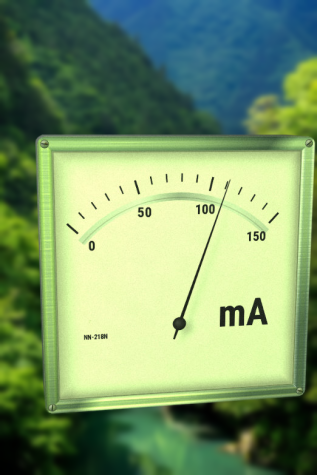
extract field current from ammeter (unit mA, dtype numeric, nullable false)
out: 110 mA
